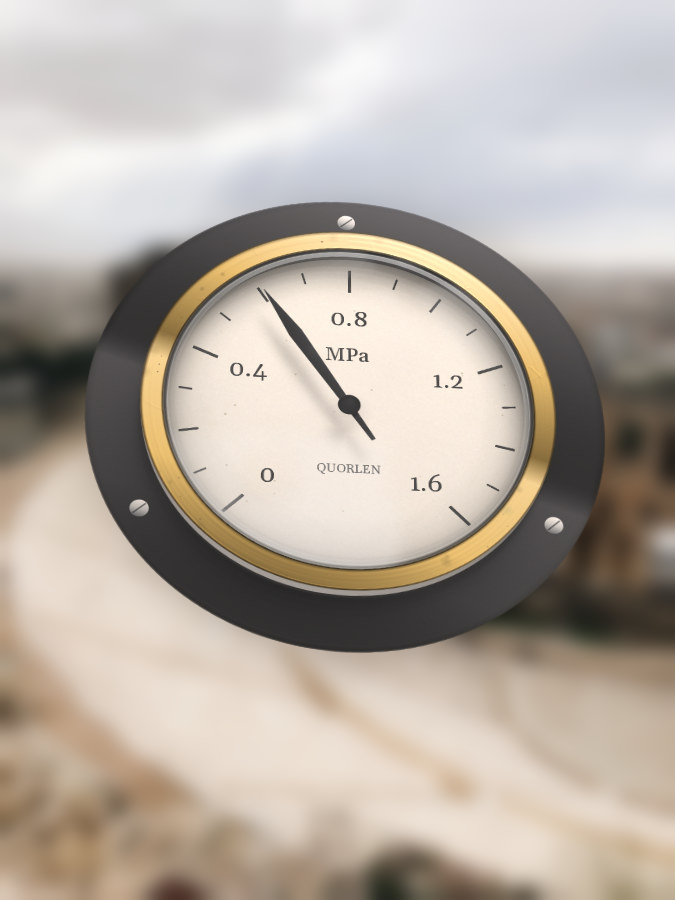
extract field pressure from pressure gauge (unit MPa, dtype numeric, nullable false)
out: 0.6 MPa
